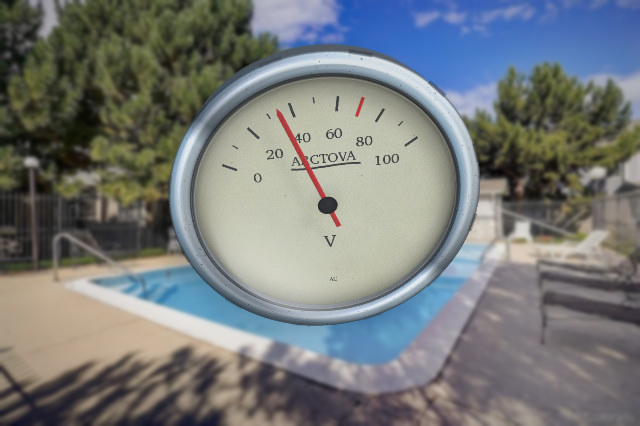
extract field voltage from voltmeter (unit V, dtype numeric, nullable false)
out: 35 V
